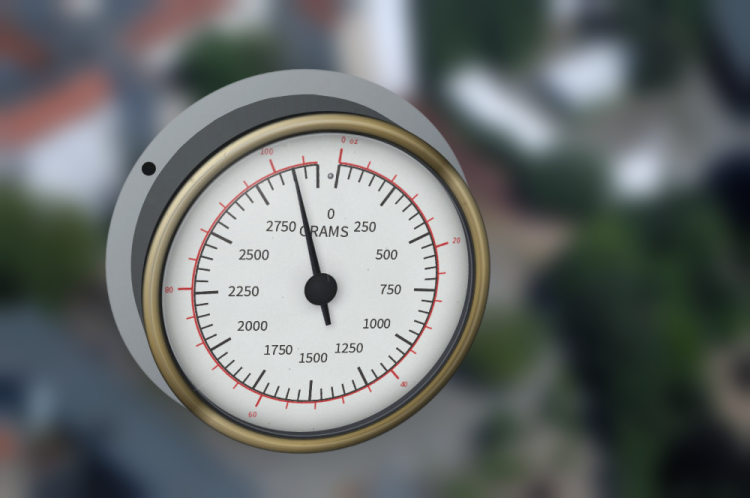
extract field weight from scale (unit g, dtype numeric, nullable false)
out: 2900 g
